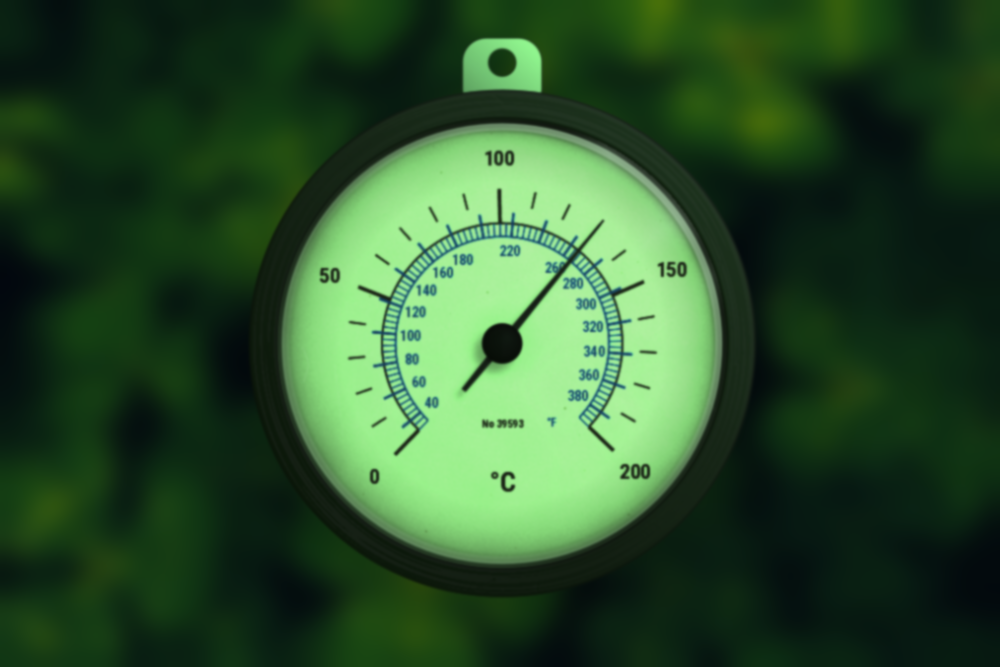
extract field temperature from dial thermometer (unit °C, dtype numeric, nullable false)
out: 130 °C
